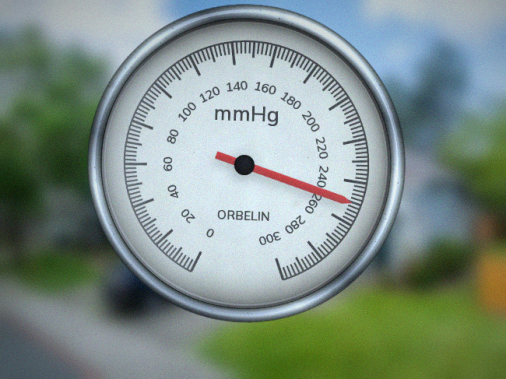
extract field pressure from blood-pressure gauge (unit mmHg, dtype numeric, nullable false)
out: 250 mmHg
